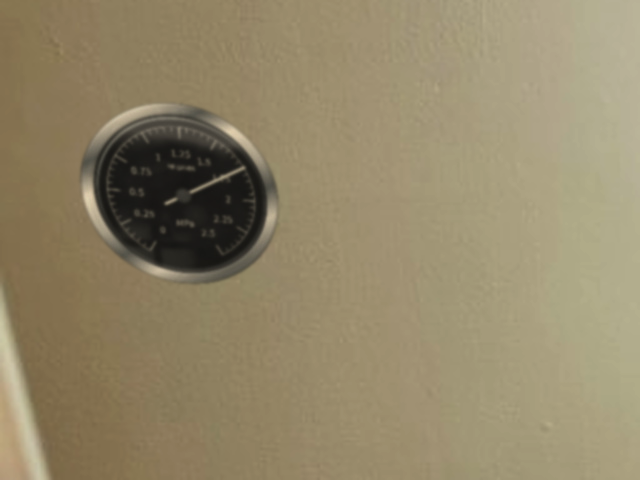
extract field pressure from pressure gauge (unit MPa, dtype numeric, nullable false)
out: 1.75 MPa
